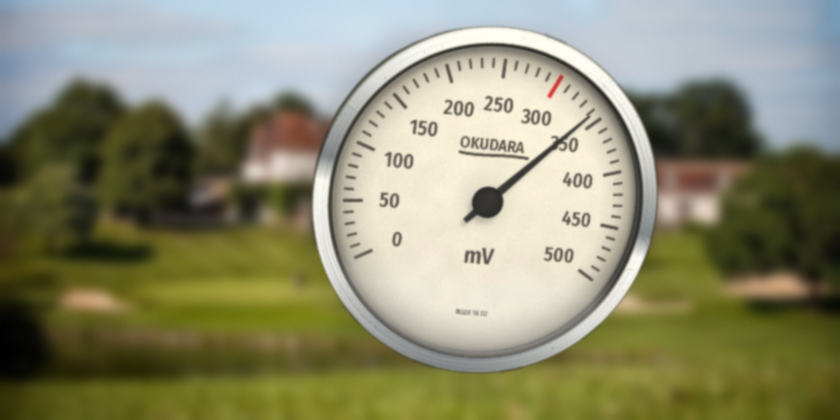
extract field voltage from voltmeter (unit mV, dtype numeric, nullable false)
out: 340 mV
